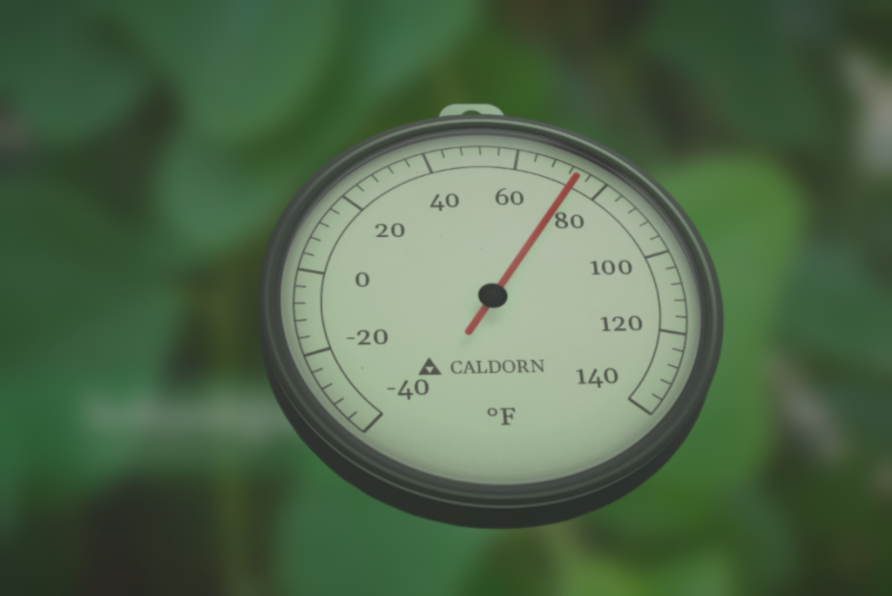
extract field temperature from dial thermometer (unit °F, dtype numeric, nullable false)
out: 74 °F
